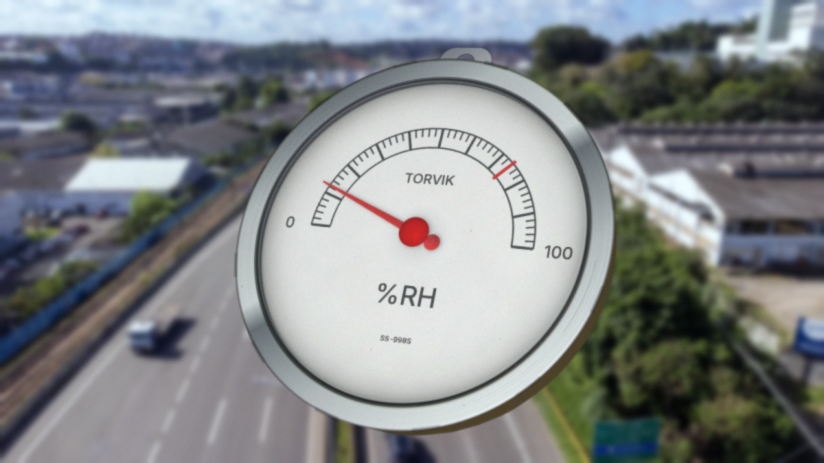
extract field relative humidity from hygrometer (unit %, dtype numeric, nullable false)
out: 12 %
